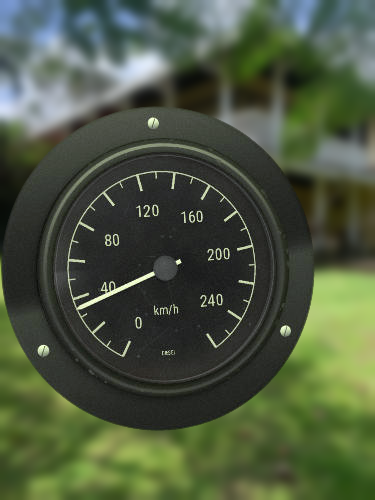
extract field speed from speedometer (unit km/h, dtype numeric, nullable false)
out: 35 km/h
